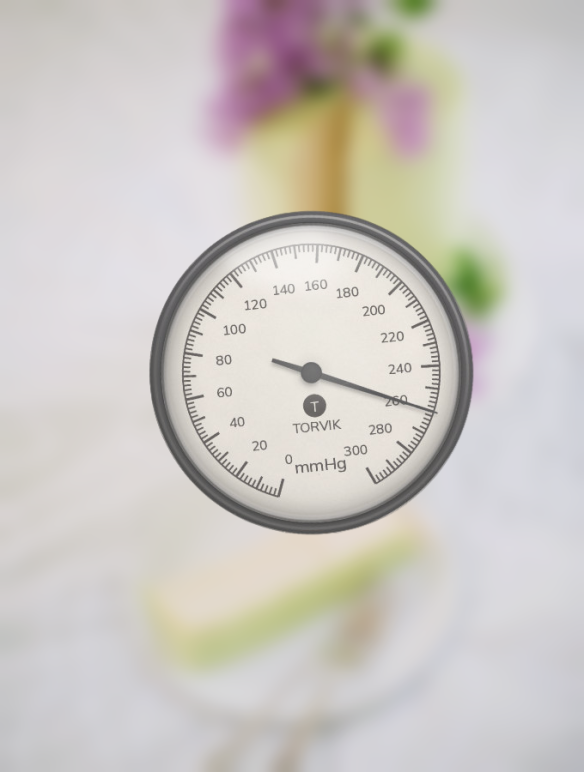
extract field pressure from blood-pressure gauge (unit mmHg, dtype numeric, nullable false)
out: 260 mmHg
